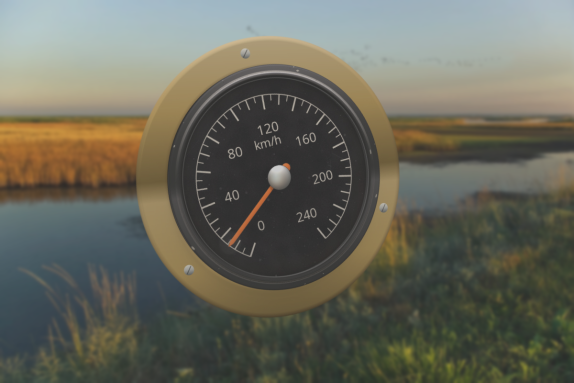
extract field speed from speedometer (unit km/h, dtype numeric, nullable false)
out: 15 km/h
